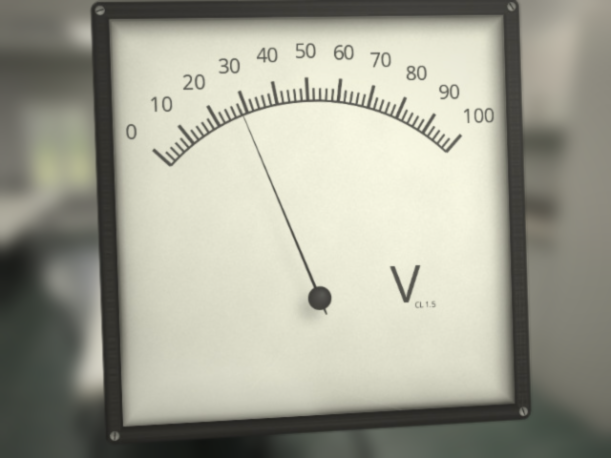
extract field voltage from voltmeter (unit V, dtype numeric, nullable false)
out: 28 V
